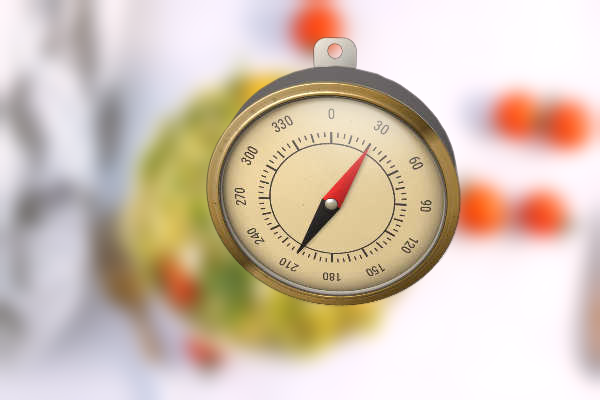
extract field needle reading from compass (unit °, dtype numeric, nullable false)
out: 30 °
